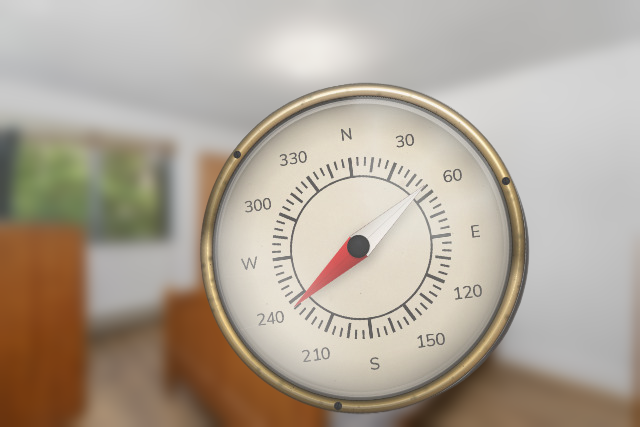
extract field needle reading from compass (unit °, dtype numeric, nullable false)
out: 235 °
